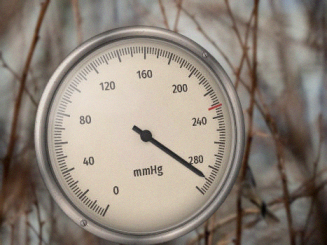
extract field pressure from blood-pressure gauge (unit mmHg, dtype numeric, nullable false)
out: 290 mmHg
